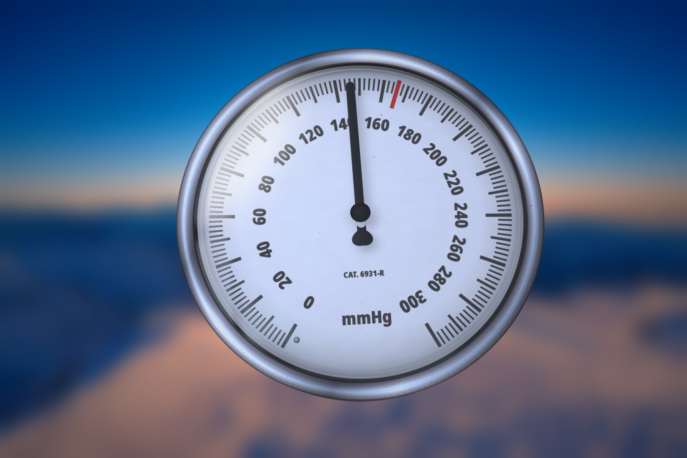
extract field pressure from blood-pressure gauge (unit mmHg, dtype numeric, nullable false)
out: 146 mmHg
